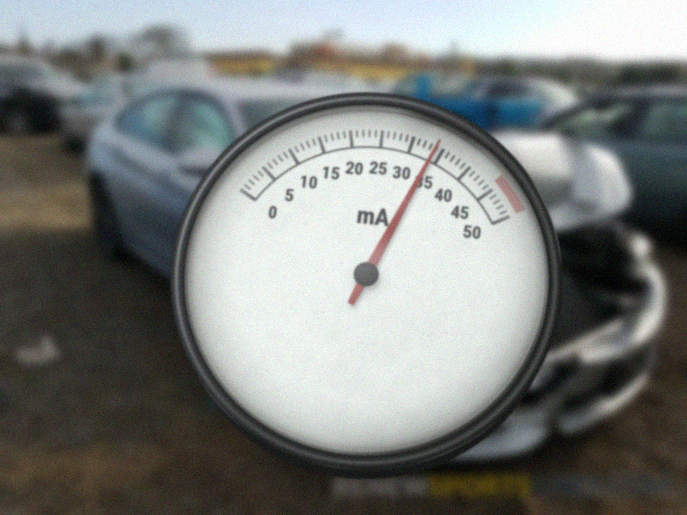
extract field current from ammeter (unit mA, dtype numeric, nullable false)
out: 34 mA
